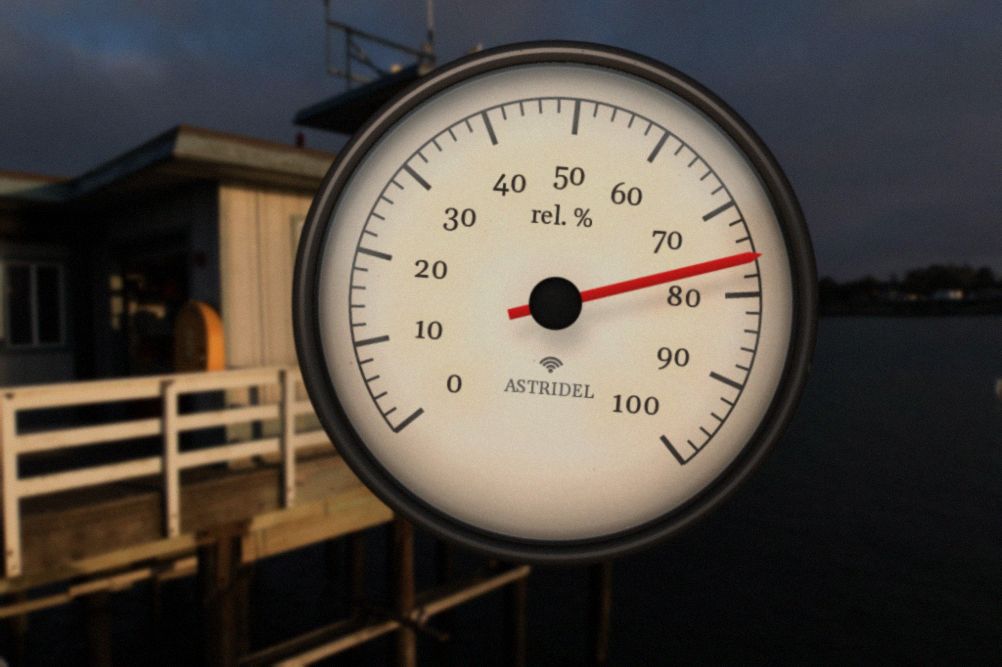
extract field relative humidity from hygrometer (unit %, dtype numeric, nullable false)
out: 76 %
